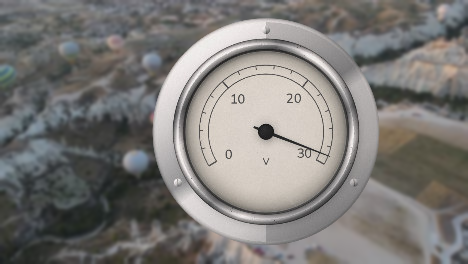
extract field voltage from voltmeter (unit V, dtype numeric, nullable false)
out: 29 V
